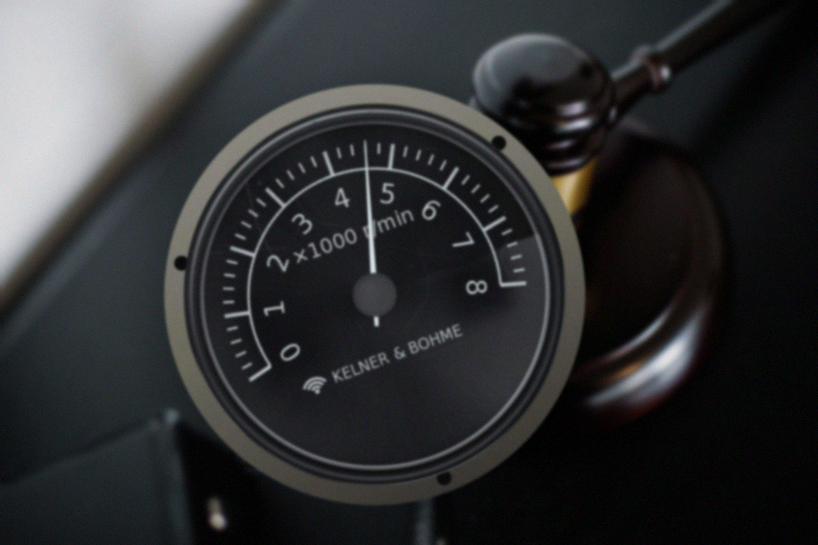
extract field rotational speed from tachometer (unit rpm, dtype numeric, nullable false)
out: 4600 rpm
